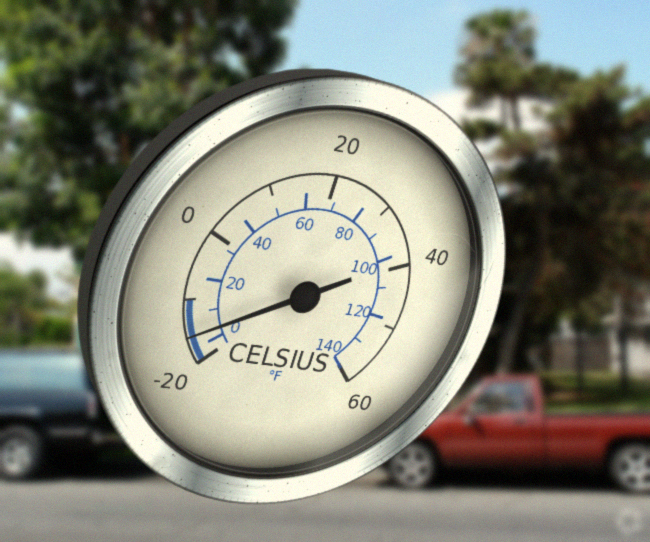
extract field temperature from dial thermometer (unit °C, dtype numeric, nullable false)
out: -15 °C
